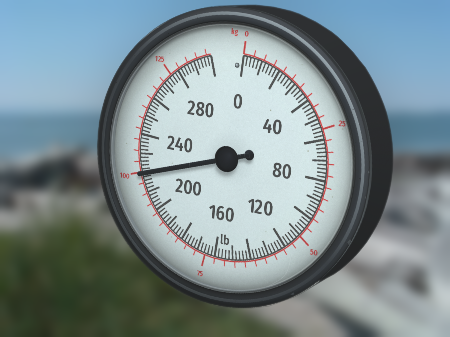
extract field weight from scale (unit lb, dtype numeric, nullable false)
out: 220 lb
